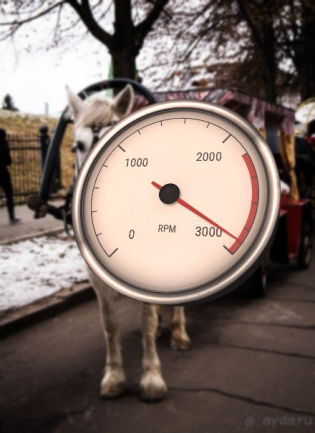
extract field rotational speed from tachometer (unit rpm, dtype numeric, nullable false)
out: 2900 rpm
